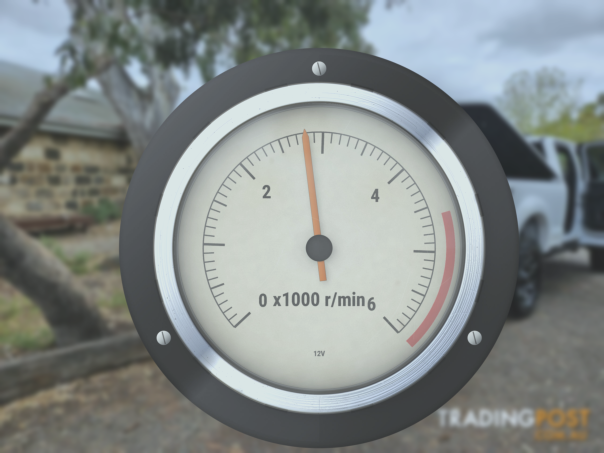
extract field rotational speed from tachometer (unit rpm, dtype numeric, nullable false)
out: 2800 rpm
